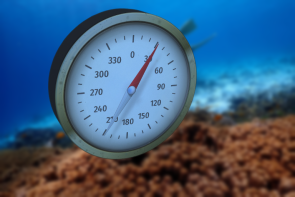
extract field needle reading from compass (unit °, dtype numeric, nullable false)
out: 30 °
